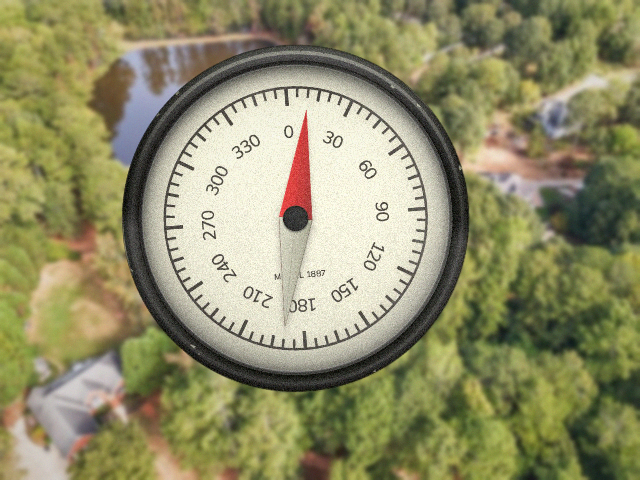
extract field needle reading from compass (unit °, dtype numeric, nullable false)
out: 10 °
